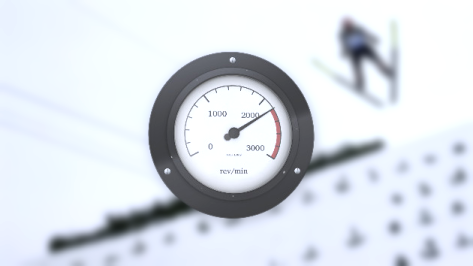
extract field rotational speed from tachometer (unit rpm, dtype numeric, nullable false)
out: 2200 rpm
